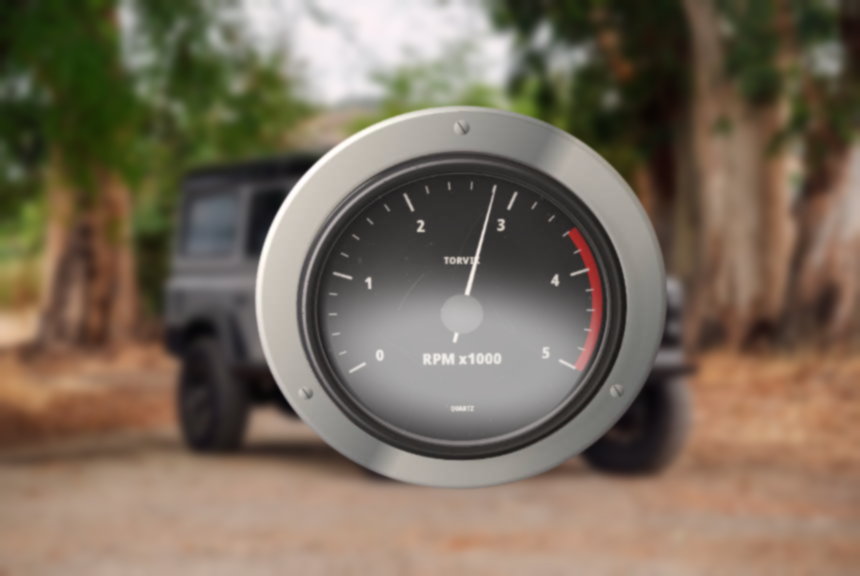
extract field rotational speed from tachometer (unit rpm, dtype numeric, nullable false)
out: 2800 rpm
